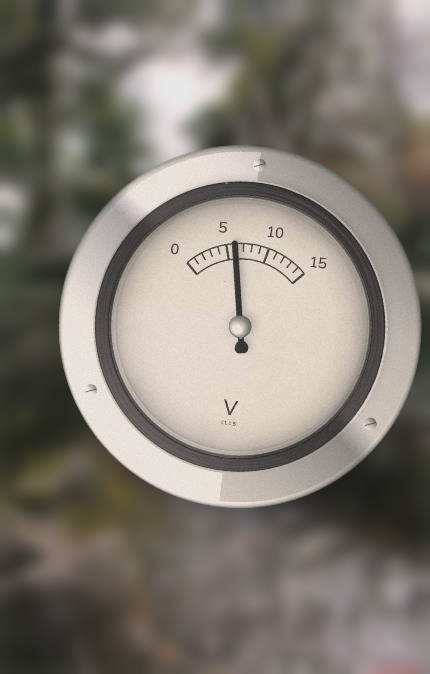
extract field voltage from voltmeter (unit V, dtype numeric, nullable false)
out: 6 V
